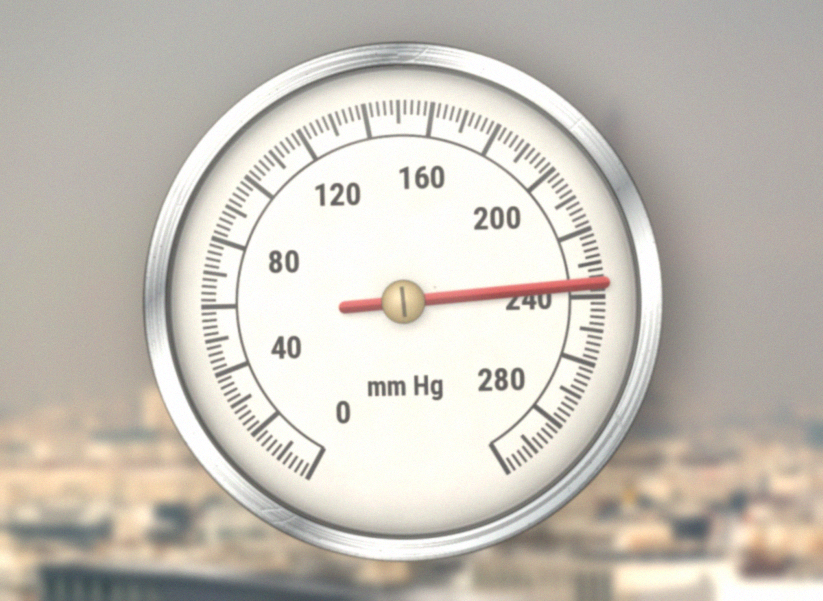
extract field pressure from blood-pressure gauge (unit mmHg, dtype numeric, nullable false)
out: 236 mmHg
